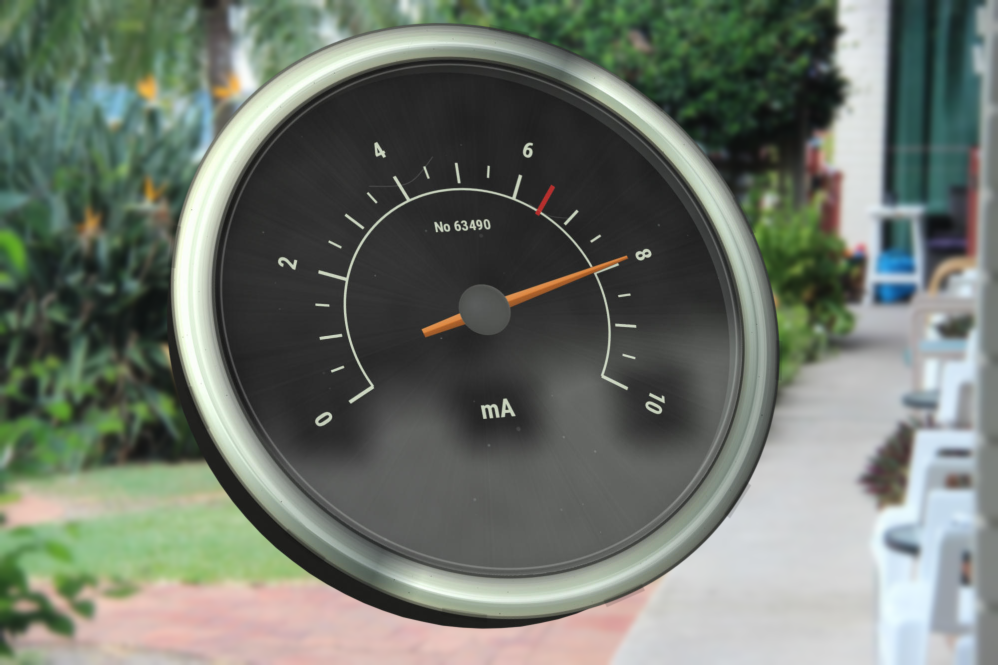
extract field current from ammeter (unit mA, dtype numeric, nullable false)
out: 8 mA
